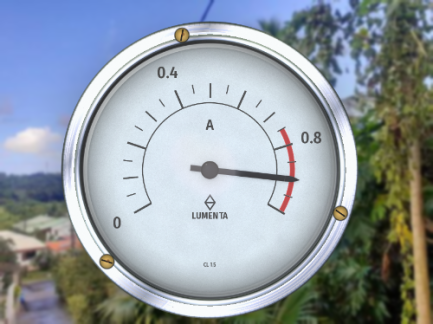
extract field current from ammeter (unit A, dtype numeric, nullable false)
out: 0.9 A
